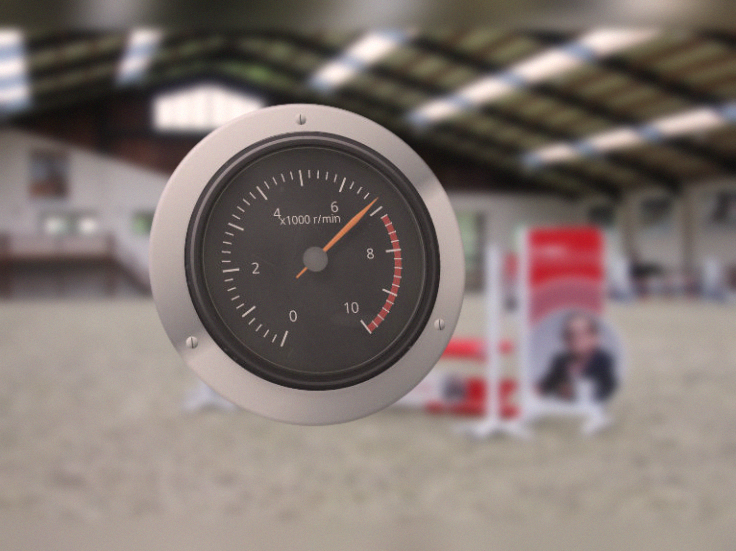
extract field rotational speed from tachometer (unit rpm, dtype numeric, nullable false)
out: 6800 rpm
